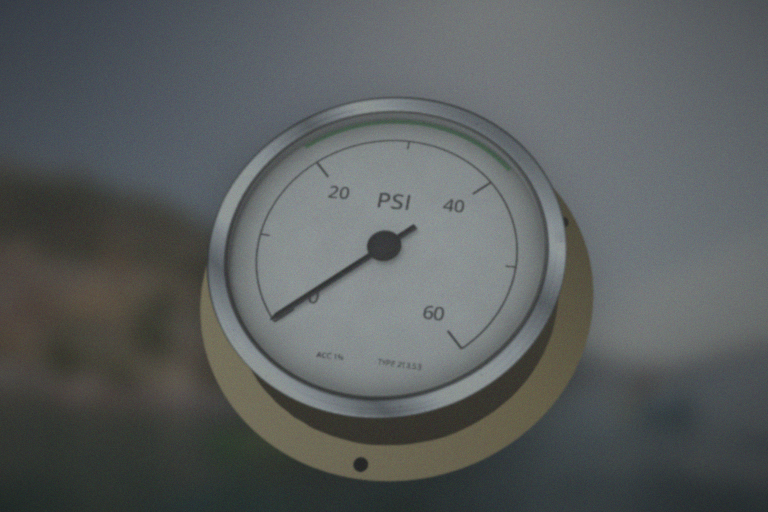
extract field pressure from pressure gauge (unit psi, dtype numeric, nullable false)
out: 0 psi
